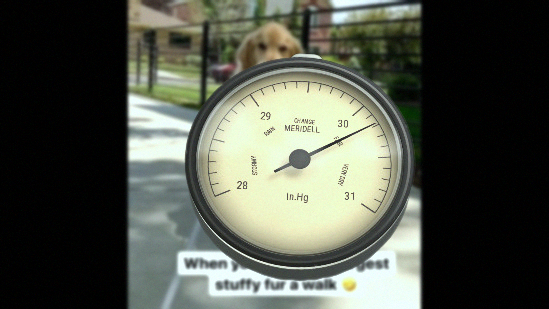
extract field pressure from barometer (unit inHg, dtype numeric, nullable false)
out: 30.2 inHg
